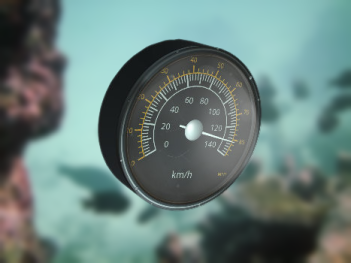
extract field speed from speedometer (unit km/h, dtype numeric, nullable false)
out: 130 km/h
